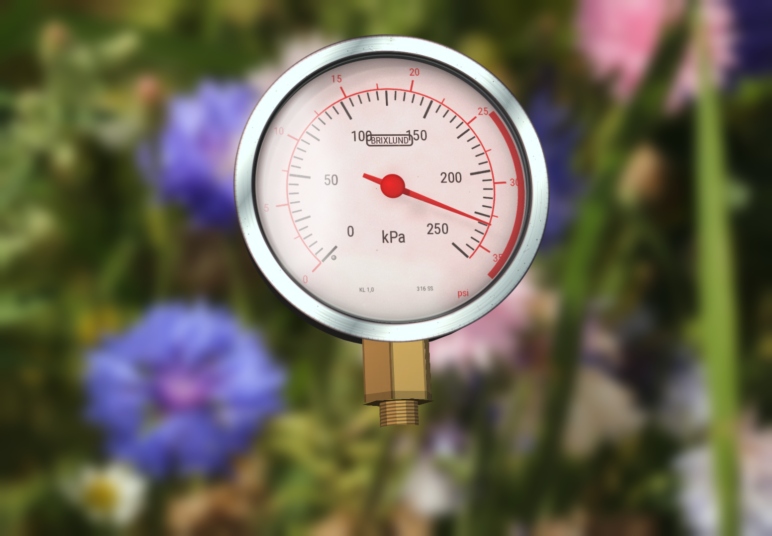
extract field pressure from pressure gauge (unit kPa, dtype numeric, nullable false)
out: 230 kPa
